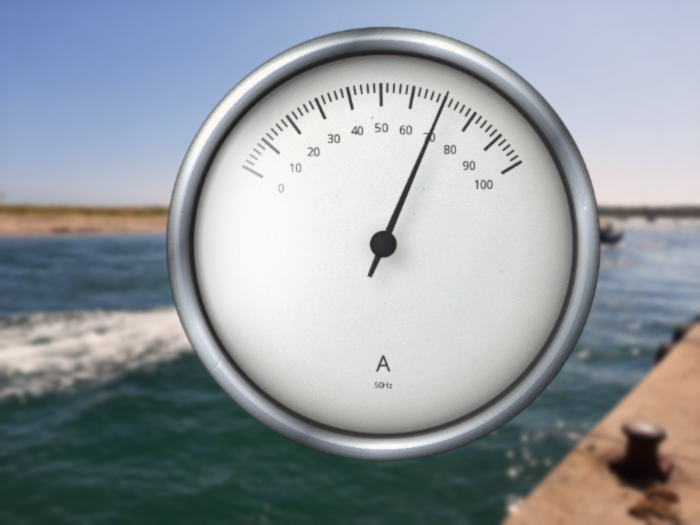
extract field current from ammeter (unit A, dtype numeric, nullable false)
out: 70 A
